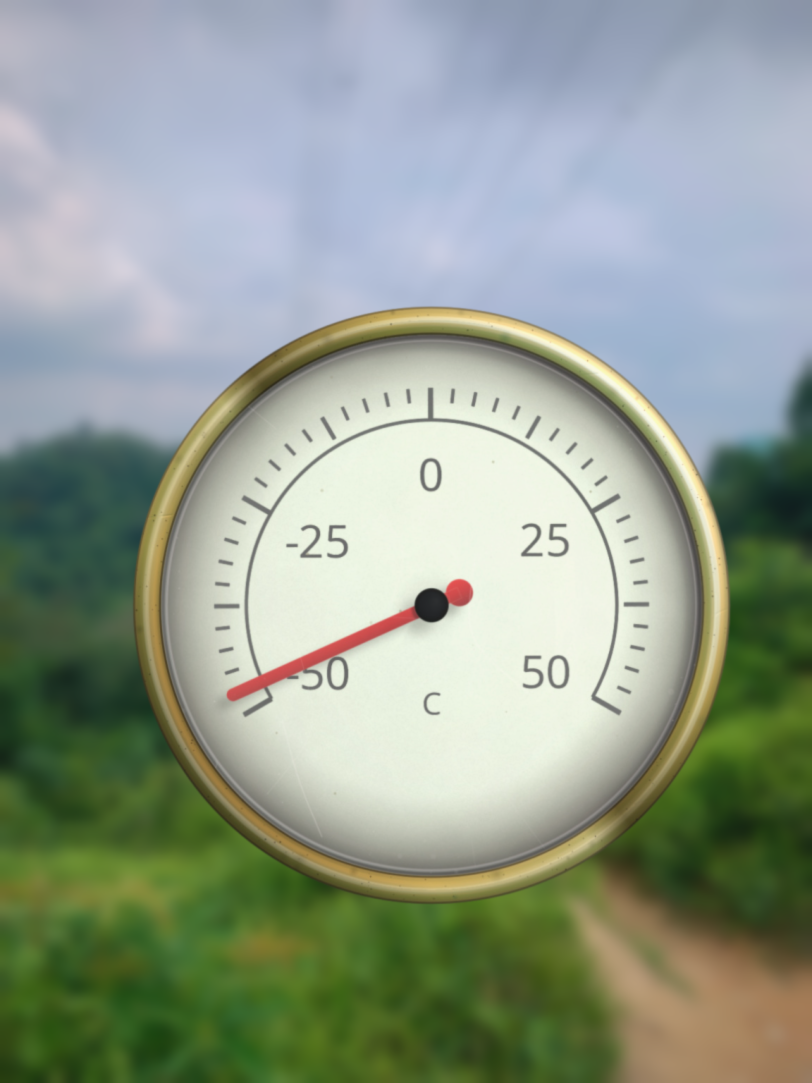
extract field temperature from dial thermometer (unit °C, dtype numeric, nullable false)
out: -47.5 °C
